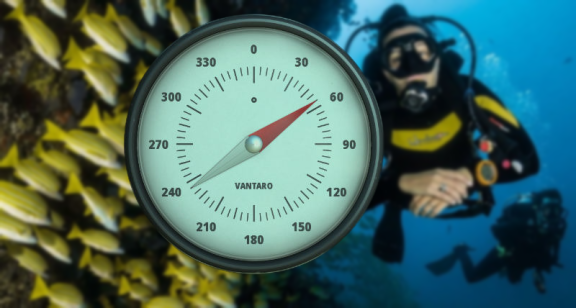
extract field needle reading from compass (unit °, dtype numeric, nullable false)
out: 55 °
